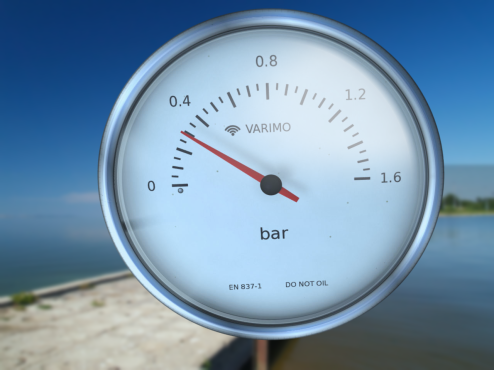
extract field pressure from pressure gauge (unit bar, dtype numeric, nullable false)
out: 0.3 bar
